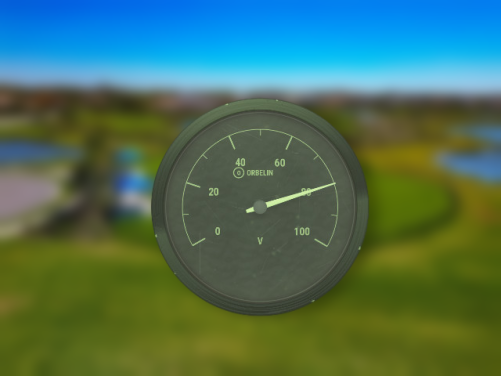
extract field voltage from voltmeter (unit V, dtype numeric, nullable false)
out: 80 V
